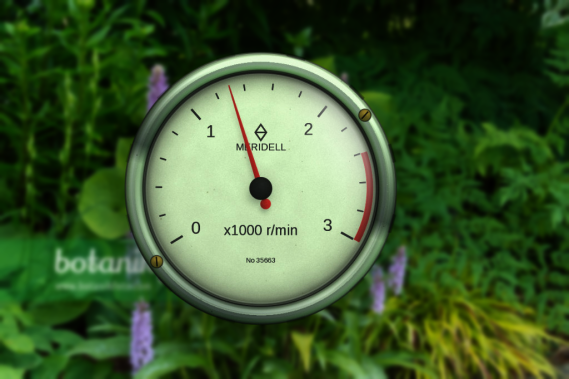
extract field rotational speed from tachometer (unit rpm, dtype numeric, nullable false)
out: 1300 rpm
